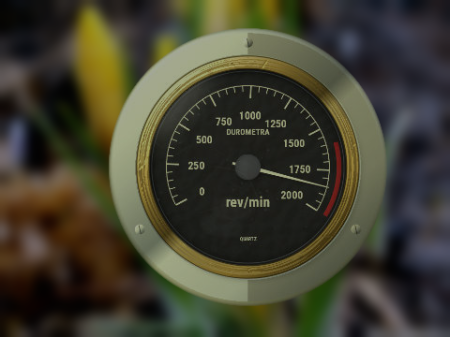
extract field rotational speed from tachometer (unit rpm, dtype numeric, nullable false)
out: 1850 rpm
